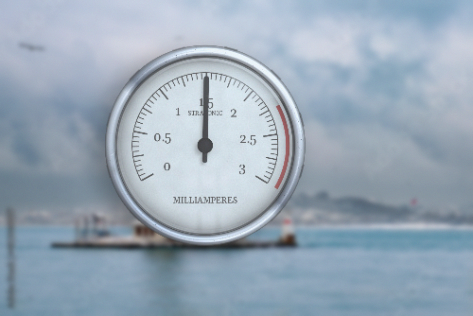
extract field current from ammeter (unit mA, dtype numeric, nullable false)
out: 1.5 mA
